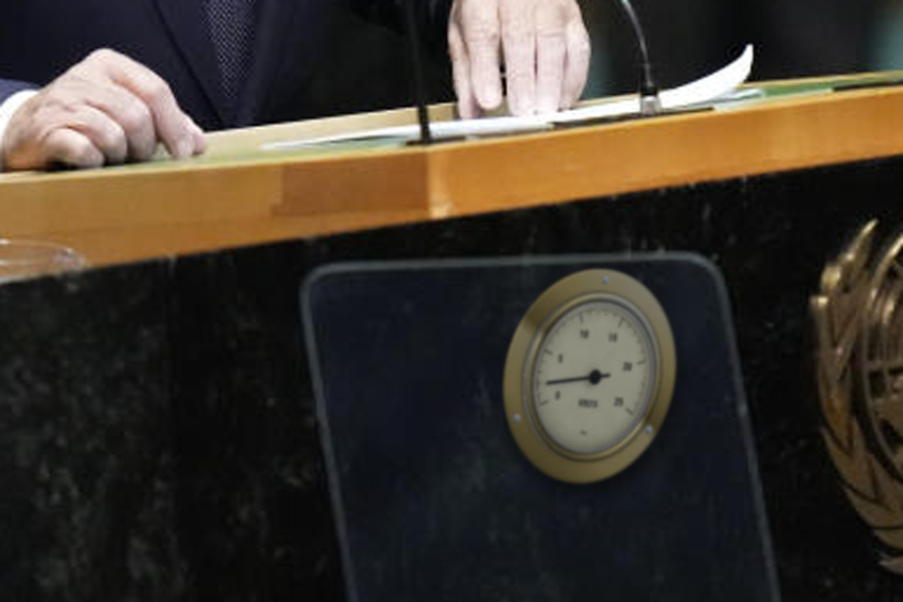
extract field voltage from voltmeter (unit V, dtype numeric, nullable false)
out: 2 V
